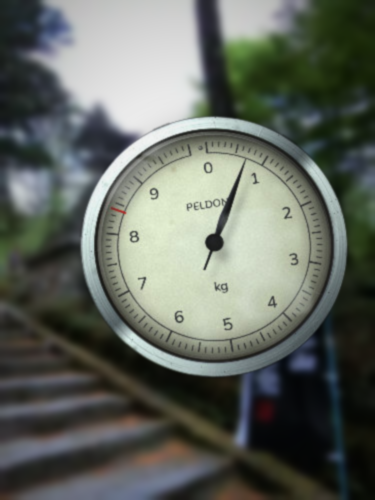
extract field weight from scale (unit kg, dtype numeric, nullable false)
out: 0.7 kg
